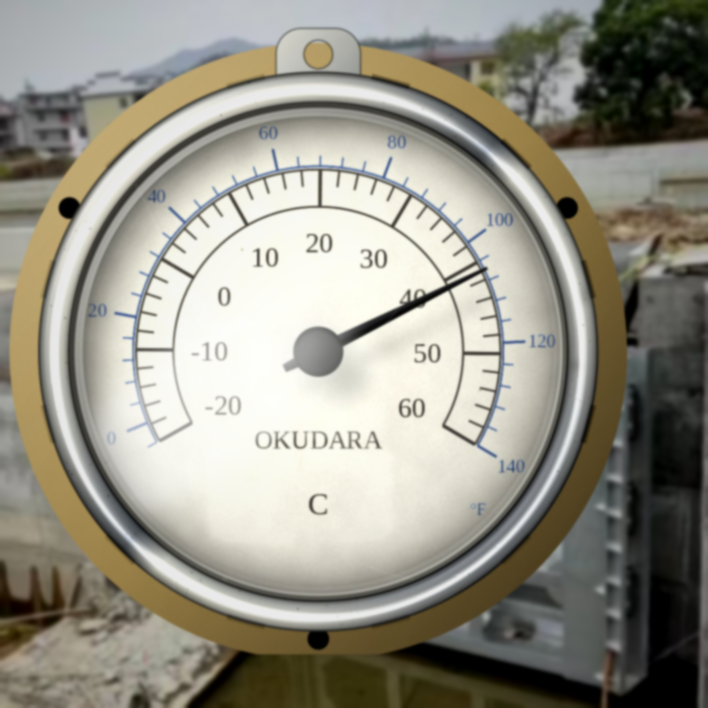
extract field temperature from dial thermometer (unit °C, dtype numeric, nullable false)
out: 41 °C
